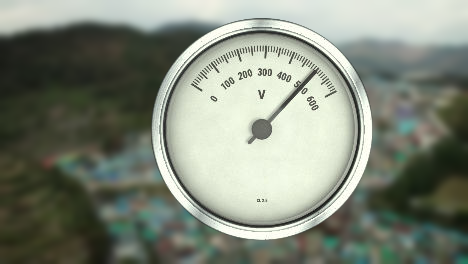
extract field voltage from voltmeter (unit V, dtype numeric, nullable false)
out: 500 V
